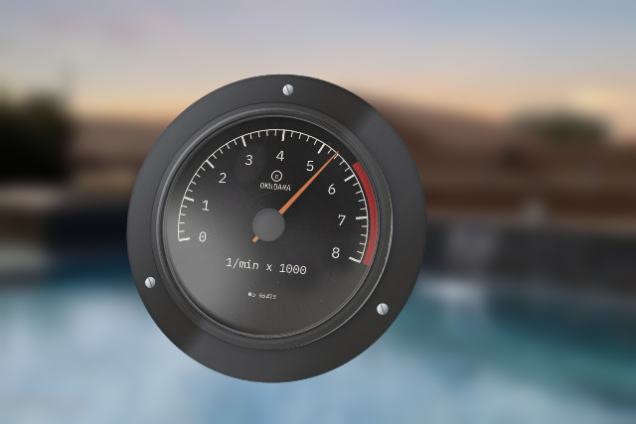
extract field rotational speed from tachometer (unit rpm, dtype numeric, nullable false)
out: 5400 rpm
